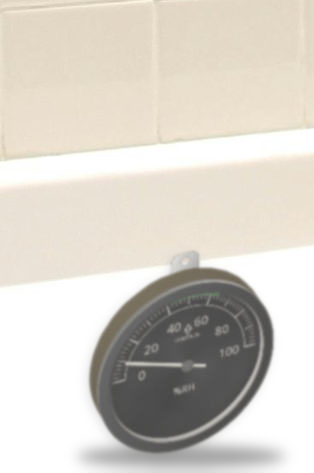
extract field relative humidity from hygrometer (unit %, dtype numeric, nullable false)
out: 10 %
